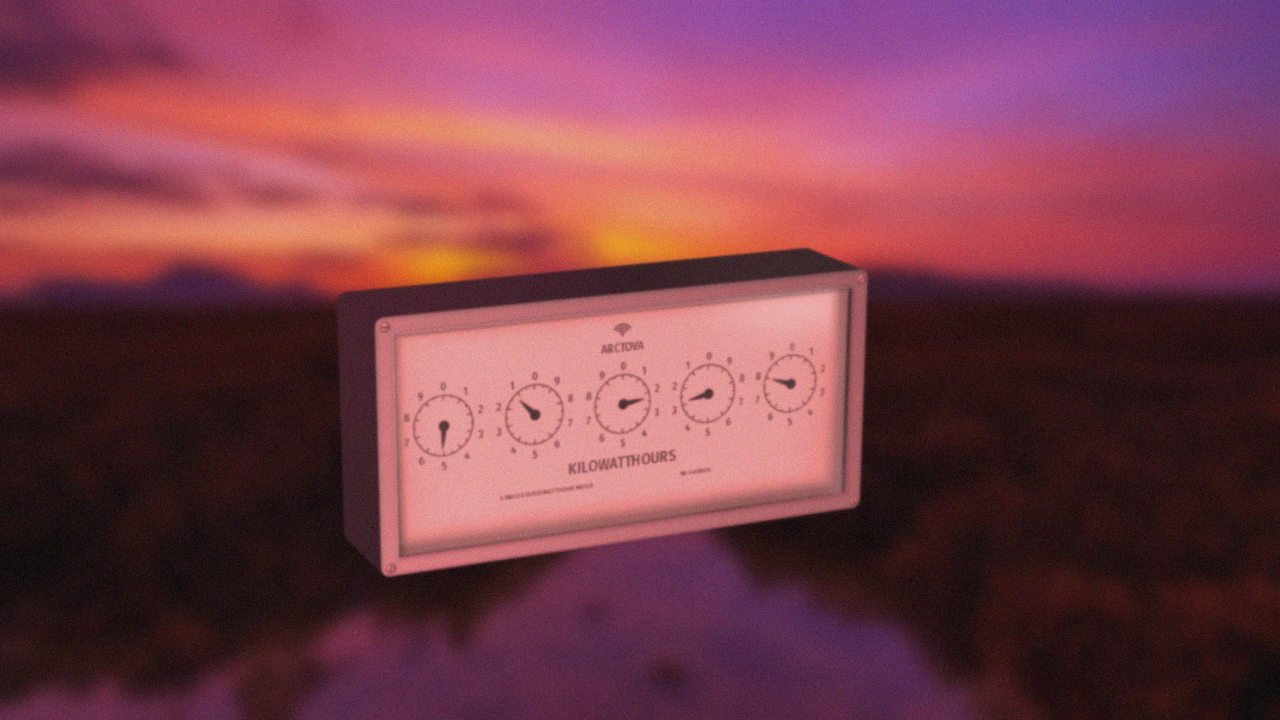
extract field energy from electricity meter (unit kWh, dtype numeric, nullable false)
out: 51228 kWh
